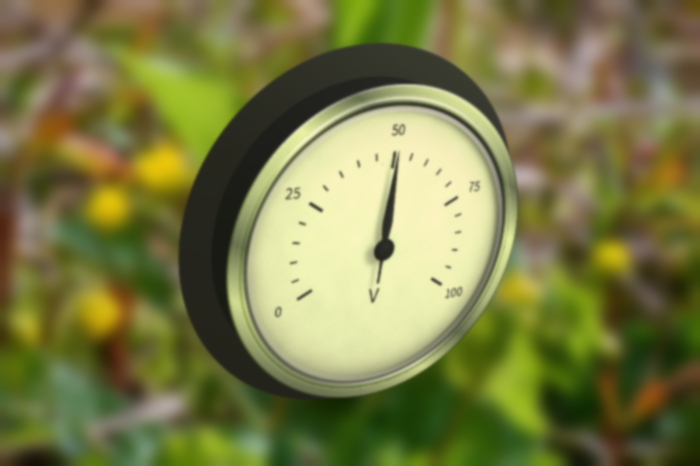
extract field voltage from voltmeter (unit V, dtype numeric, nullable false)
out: 50 V
